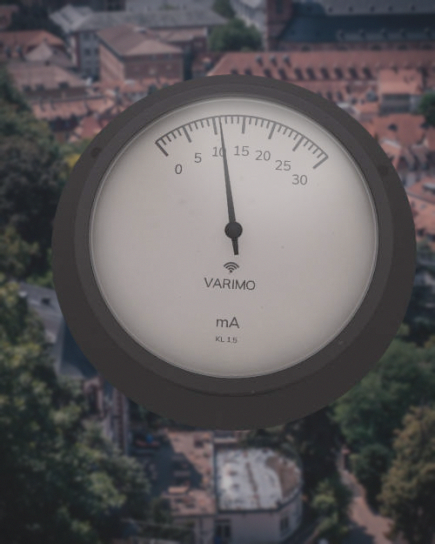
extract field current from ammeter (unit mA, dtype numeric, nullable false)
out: 11 mA
